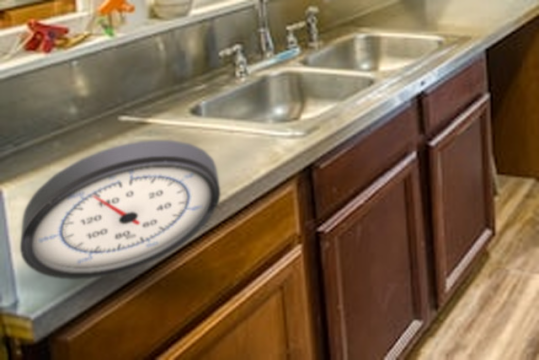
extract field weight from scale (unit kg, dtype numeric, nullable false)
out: 140 kg
